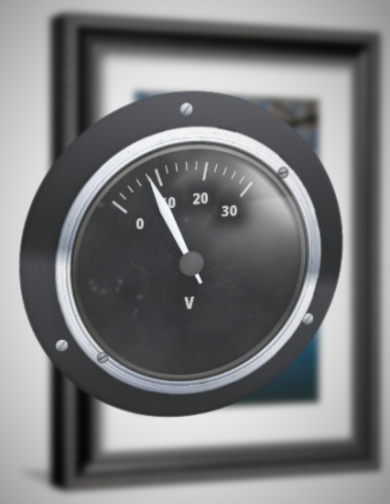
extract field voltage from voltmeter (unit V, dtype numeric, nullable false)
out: 8 V
